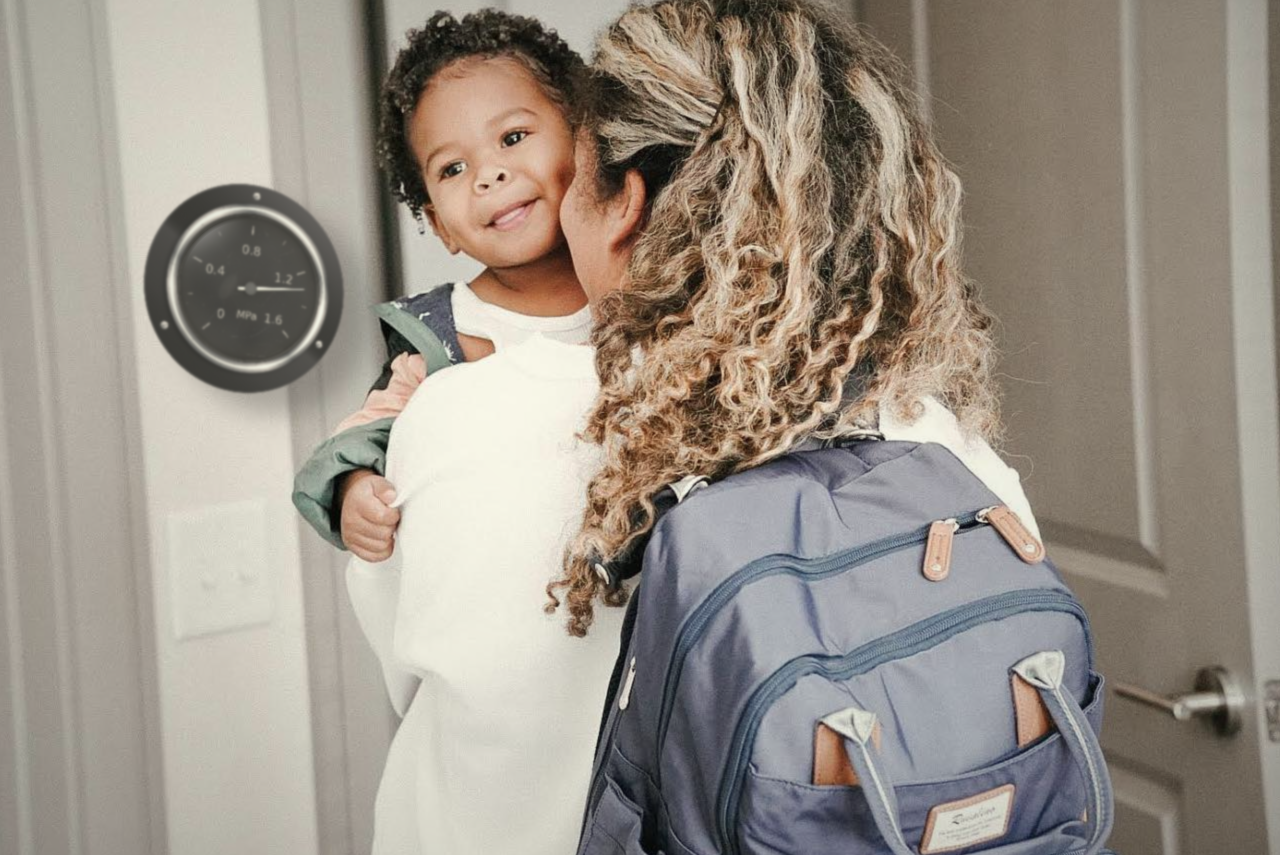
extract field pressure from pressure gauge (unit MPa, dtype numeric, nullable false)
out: 1.3 MPa
